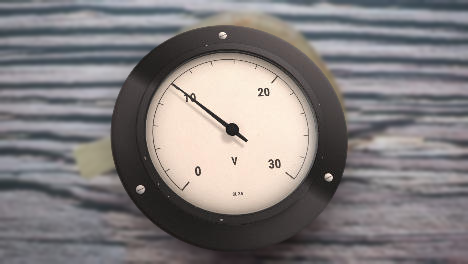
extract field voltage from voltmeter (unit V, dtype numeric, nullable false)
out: 10 V
